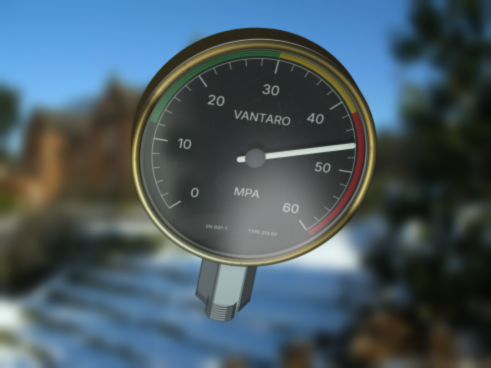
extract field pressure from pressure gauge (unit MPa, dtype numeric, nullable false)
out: 46 MPa
